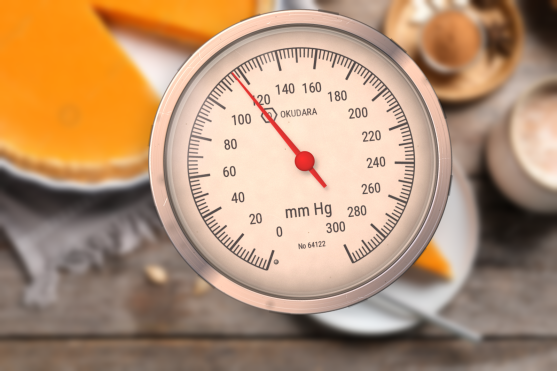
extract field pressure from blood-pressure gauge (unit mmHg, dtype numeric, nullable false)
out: 116 mmHg
